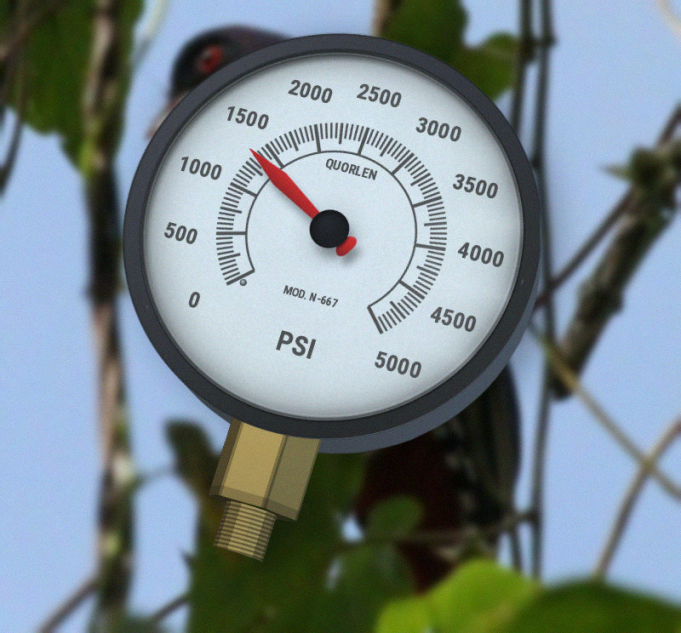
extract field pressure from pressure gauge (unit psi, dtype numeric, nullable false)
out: 1350 psi
